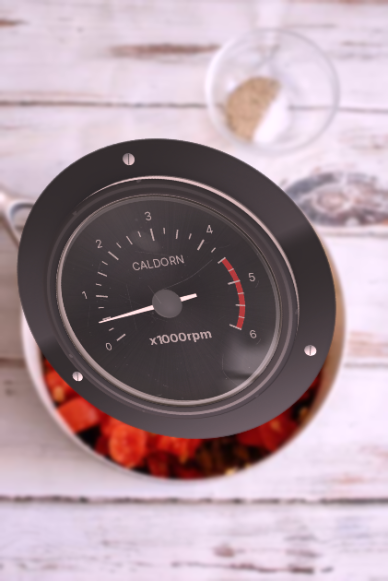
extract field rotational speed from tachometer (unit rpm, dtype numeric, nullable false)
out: 500 rpm
